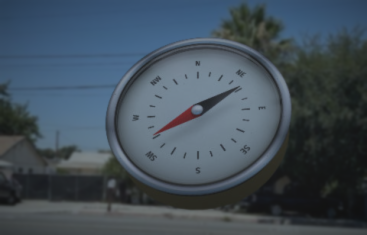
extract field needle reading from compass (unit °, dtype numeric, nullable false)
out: 240 °
